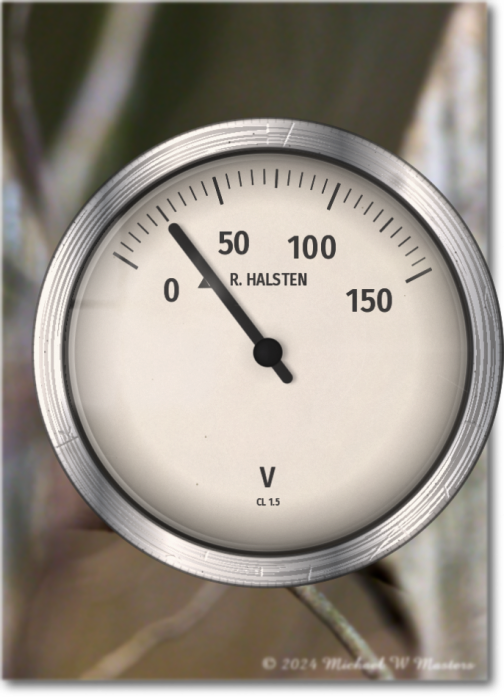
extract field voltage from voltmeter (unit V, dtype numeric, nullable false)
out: 25 V
